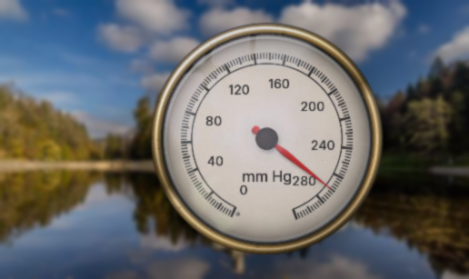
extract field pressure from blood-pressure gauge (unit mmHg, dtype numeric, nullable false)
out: 270 mmHg
